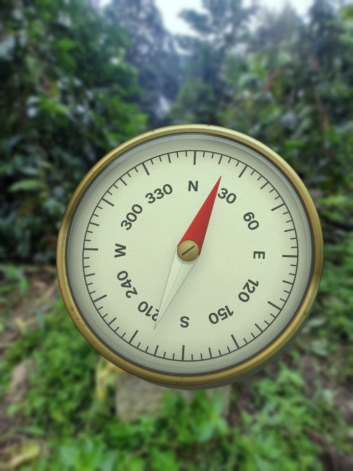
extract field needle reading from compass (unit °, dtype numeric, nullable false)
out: 20 °
